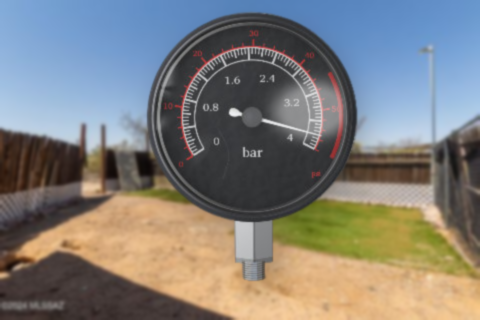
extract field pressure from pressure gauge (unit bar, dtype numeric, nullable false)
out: 3.8 bar
